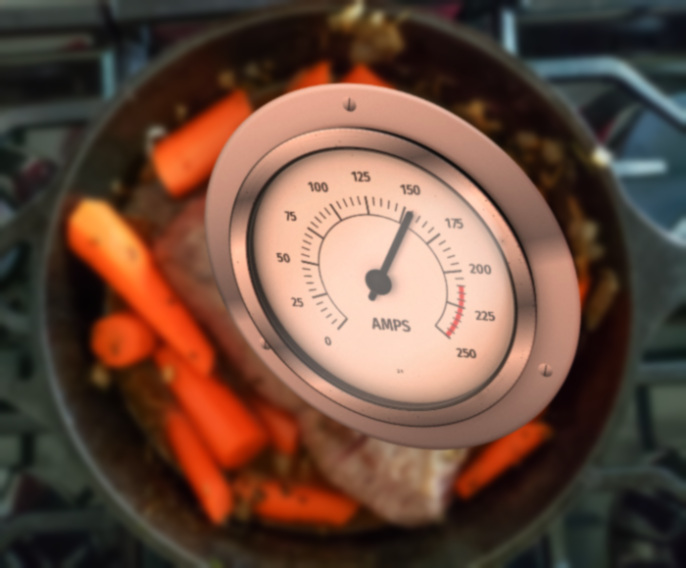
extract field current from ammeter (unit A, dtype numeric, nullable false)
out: 155 A
